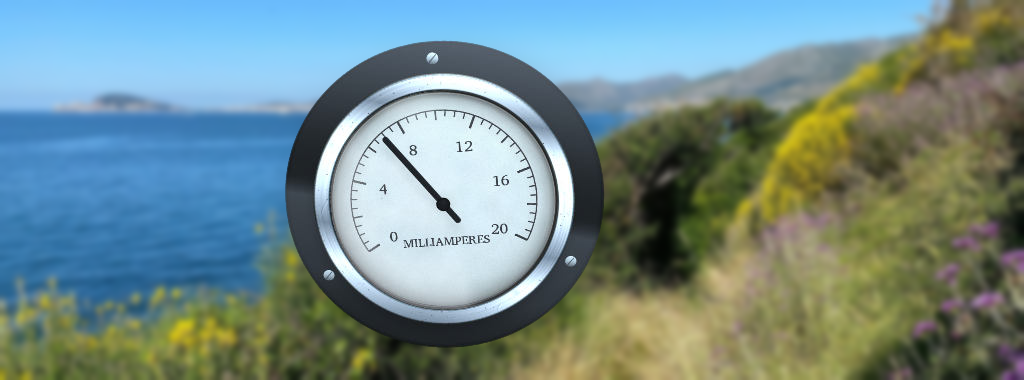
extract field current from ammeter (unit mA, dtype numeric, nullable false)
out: 7 mA
